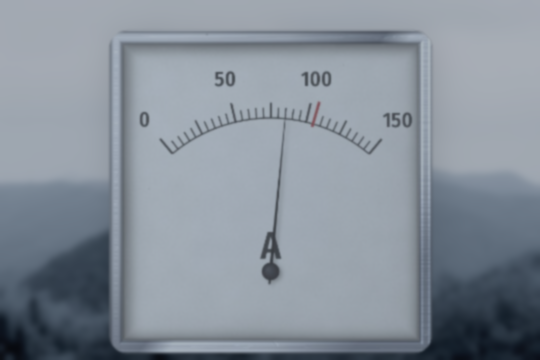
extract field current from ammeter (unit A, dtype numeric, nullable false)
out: 85 A
